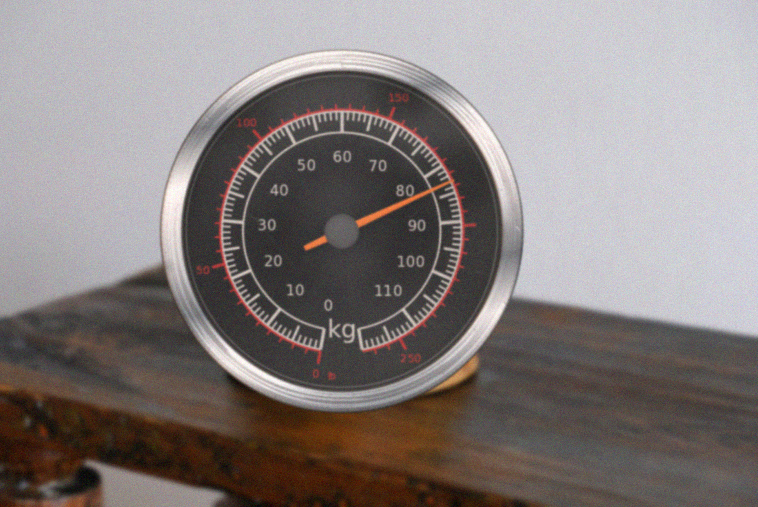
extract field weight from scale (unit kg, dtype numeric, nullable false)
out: 83 kg
